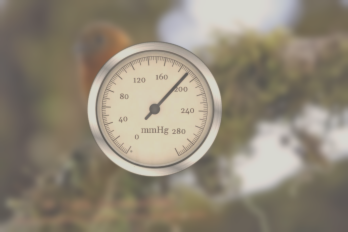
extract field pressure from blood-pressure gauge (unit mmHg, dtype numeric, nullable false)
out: 190 mmHg
